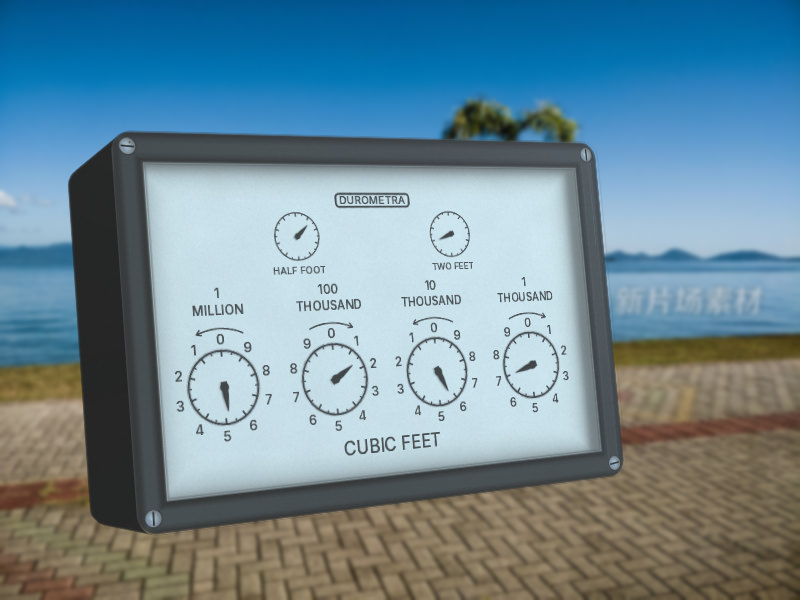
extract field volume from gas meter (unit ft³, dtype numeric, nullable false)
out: 515700 ft³
